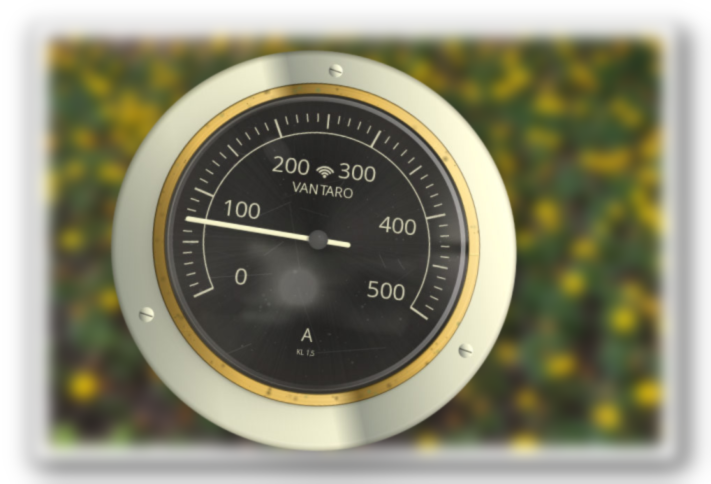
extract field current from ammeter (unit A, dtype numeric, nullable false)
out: 70 A
